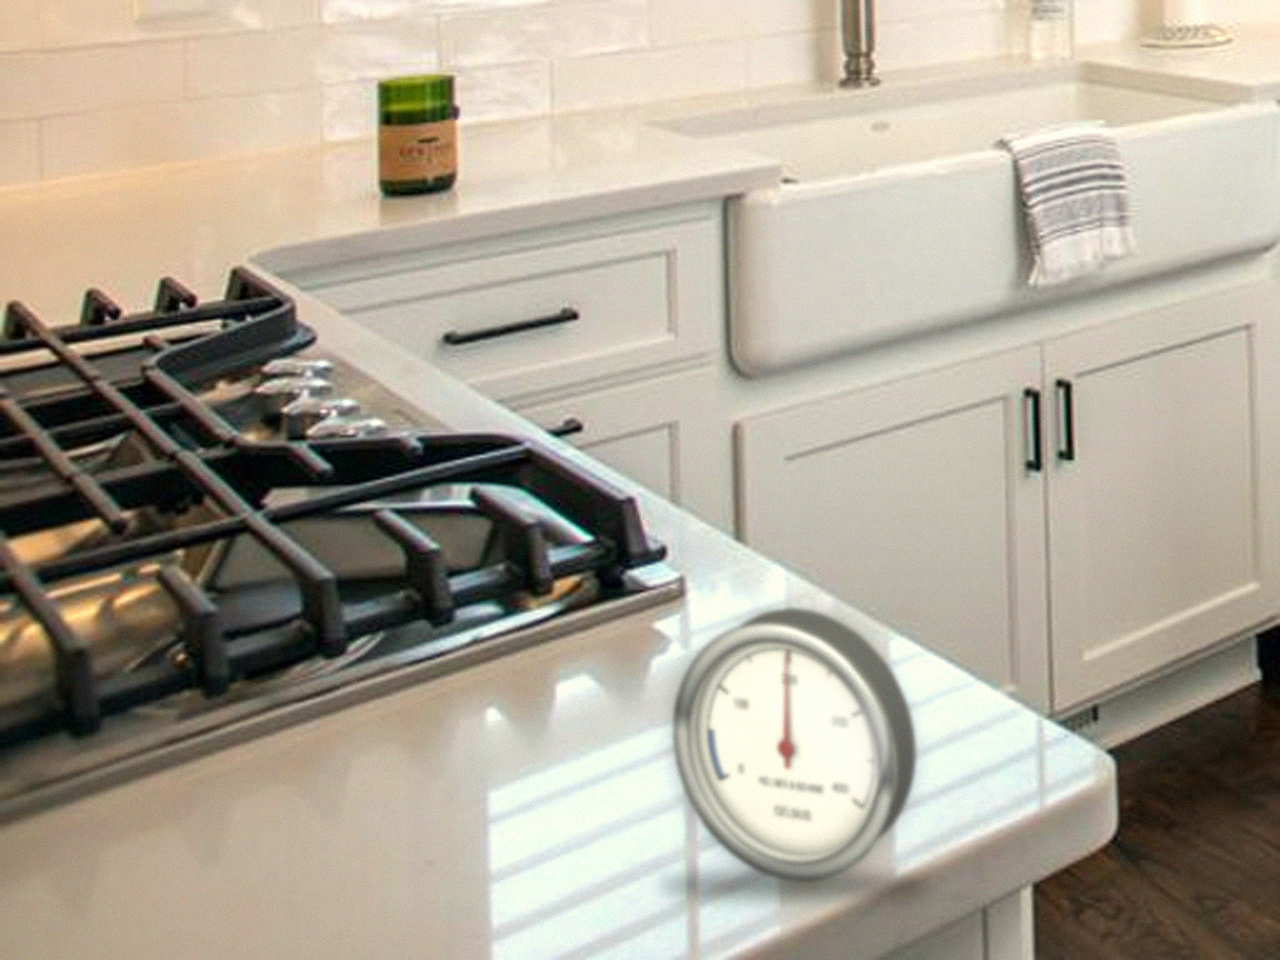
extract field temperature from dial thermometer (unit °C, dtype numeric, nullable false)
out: 200 °C
